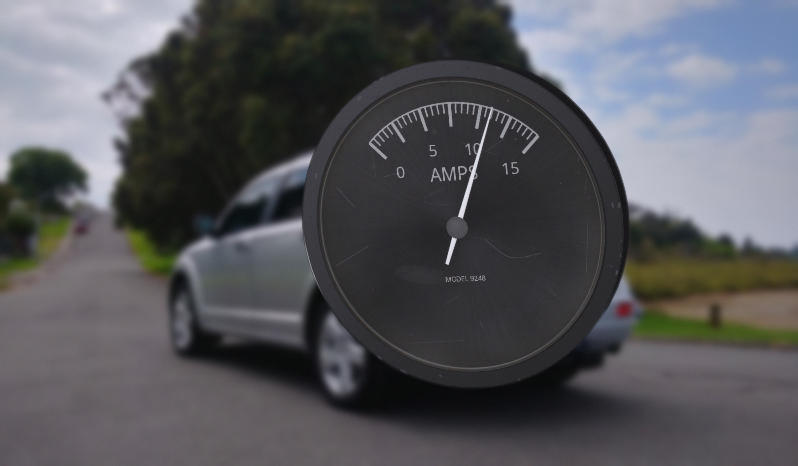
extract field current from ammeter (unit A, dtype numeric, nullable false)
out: 11 A
